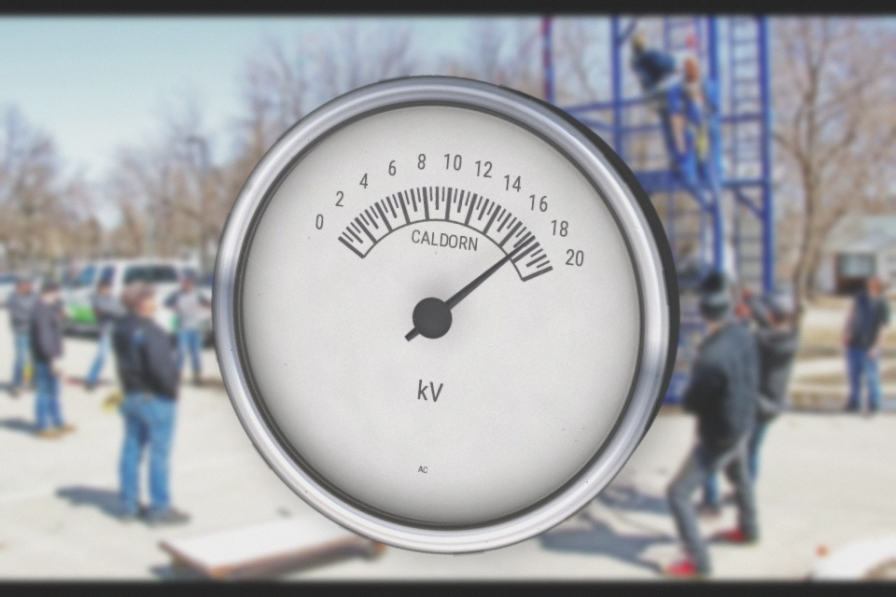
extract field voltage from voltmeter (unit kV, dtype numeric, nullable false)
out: 17.5 kV
